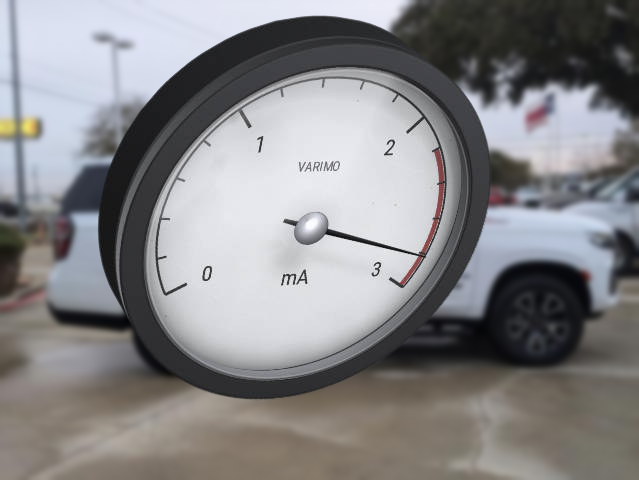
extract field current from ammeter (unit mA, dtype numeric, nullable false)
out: 2.8 mA
